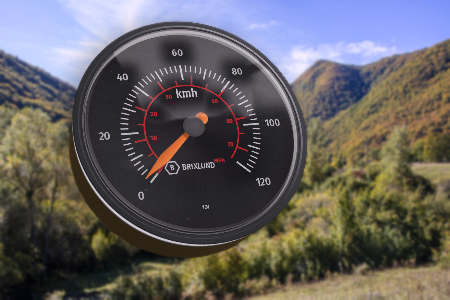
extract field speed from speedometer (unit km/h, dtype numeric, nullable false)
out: 2 km/h
